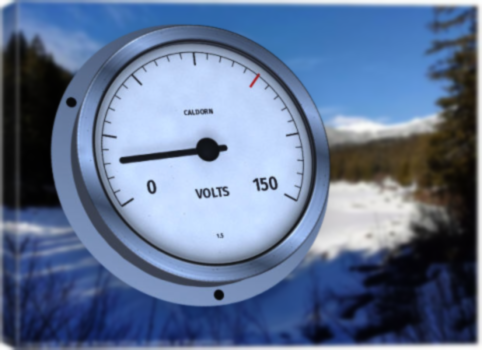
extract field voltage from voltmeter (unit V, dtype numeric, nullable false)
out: 15 V
